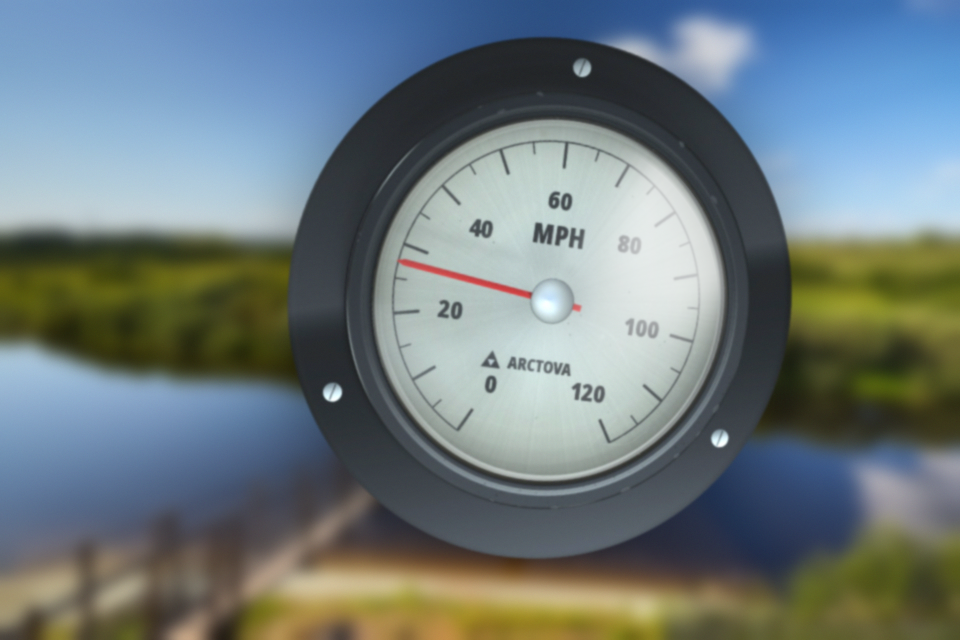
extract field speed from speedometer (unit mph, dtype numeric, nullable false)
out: 27.5 mph
